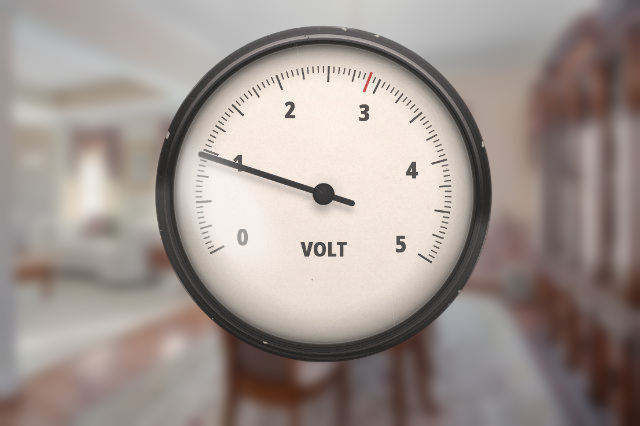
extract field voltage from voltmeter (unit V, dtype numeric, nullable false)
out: 0.95 V
